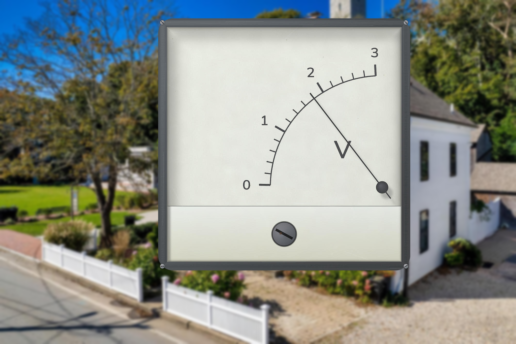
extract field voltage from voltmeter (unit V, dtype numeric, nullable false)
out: 1.8 V
